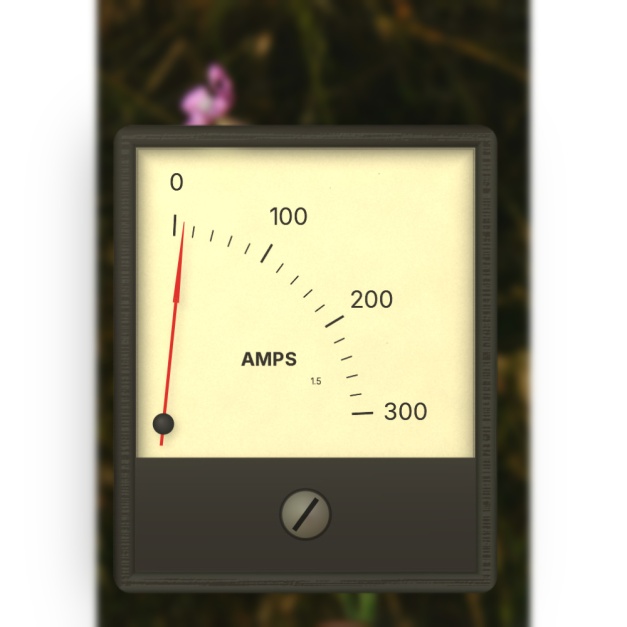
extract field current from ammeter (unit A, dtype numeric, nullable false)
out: 10 A
